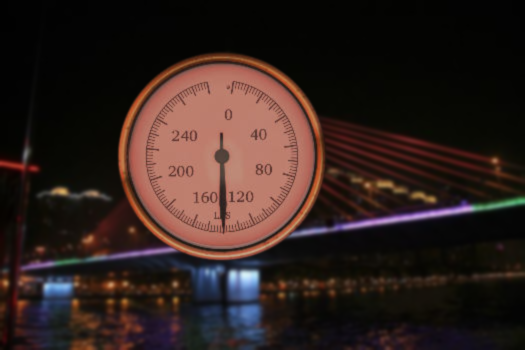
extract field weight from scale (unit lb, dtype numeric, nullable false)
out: 140 lb
